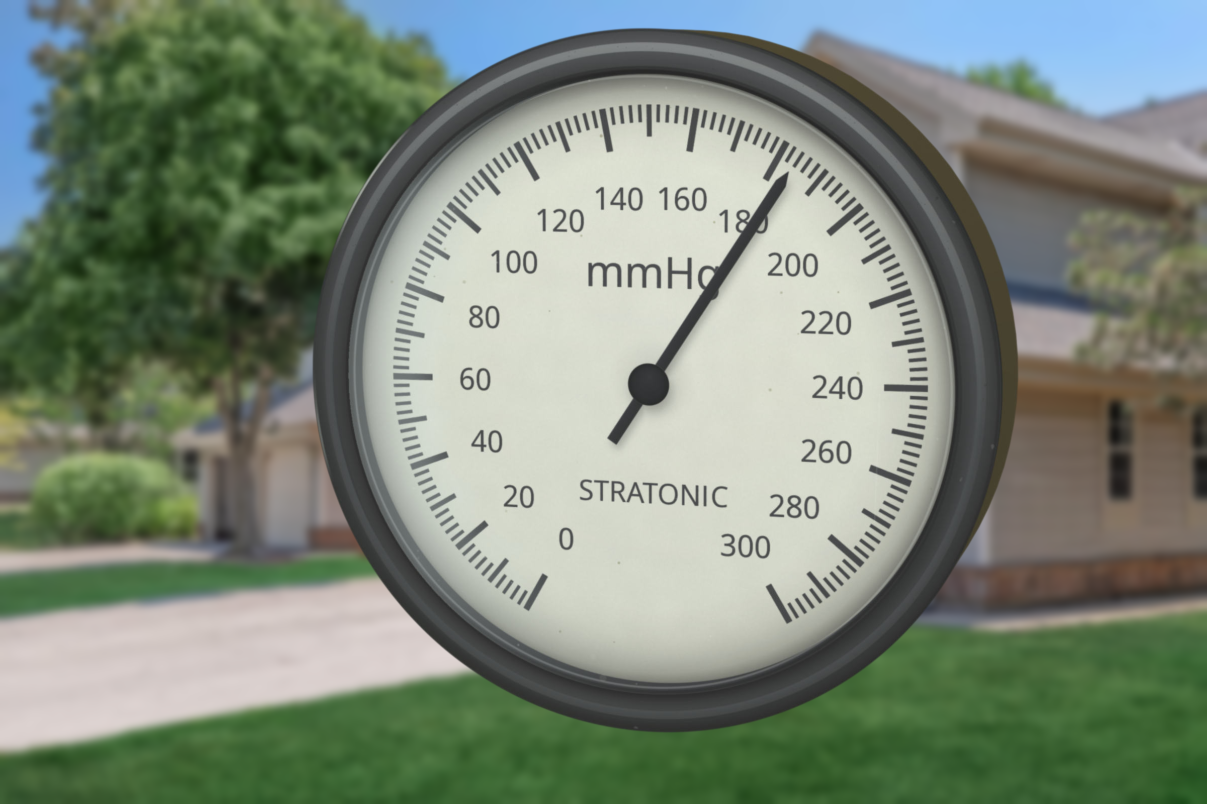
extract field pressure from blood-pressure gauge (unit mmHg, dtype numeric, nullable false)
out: 184 mmHg
